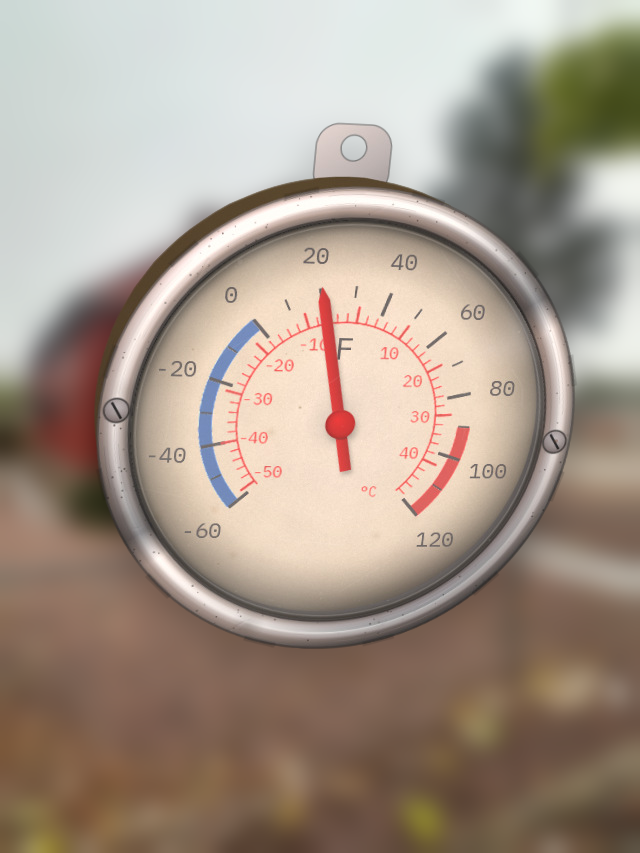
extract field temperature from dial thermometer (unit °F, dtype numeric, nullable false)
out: 20 °F
